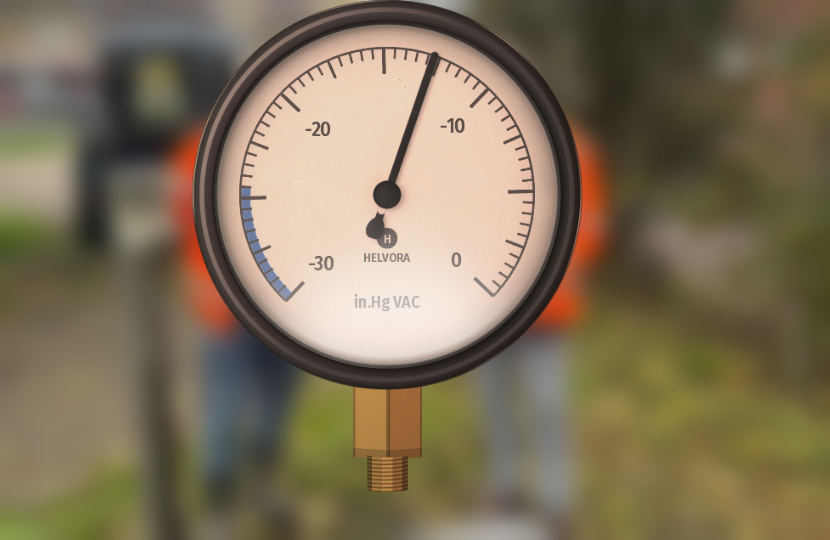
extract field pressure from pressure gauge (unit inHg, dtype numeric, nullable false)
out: -12.75 inHg
